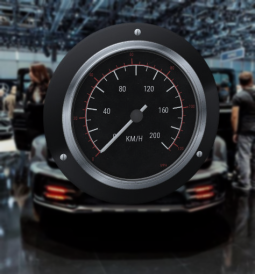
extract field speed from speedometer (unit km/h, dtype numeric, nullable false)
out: 0 km/h
